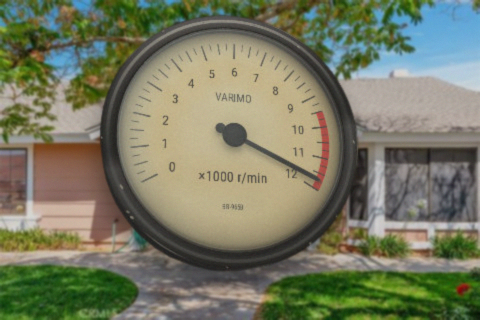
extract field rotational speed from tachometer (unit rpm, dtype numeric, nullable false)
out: 11750 rpm
